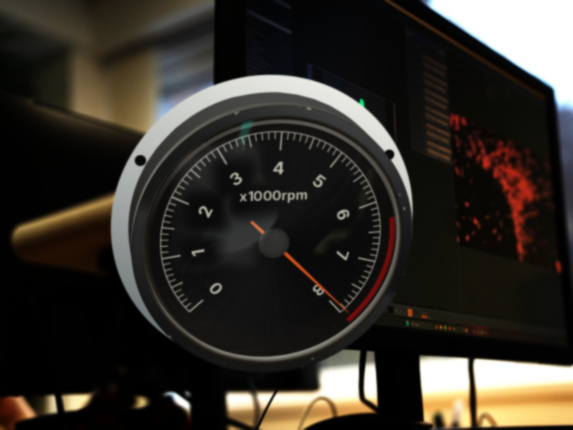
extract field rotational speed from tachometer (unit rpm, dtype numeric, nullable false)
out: 7900 rpm
